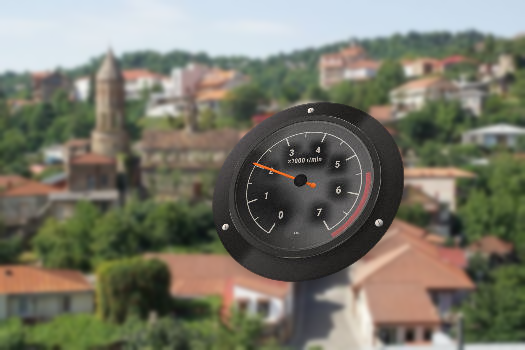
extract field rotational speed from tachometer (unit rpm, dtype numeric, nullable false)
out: 2000 rpm
